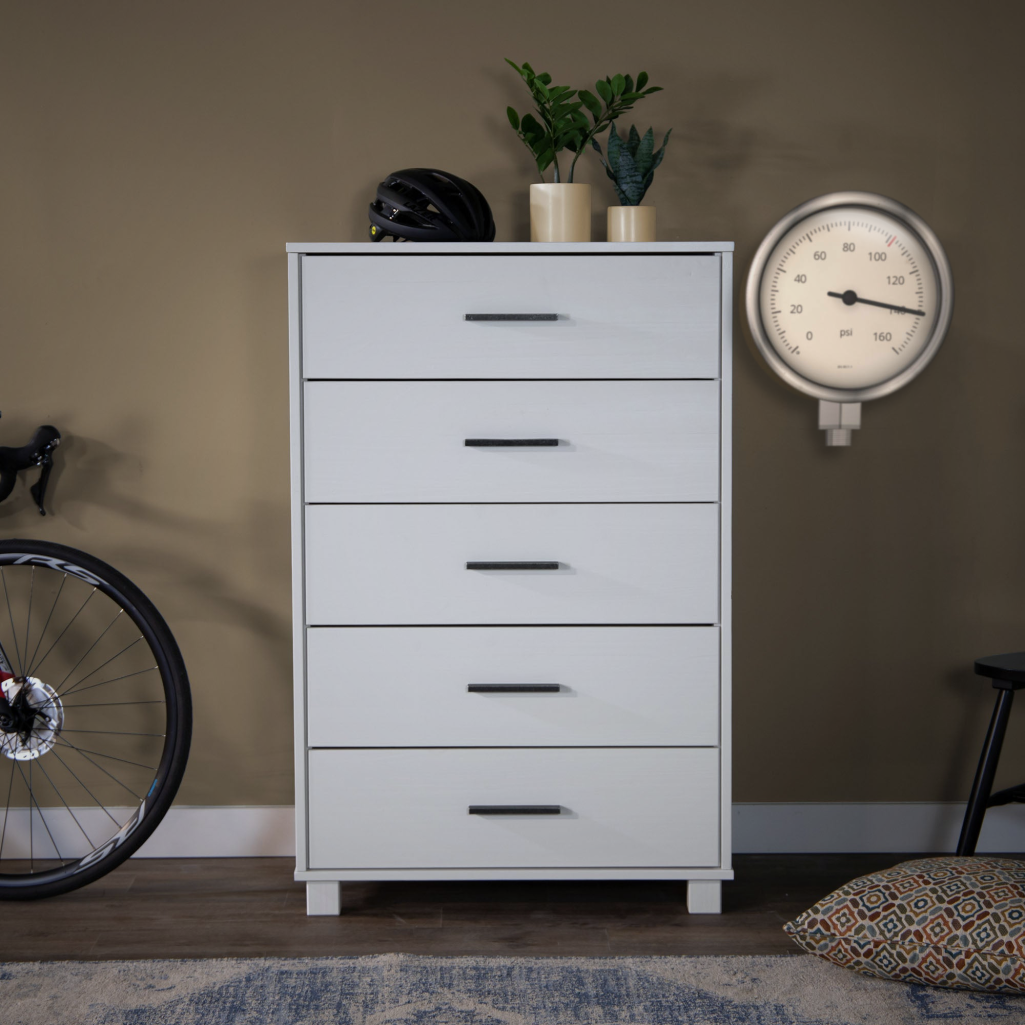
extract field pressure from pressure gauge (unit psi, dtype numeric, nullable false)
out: 140 psi
